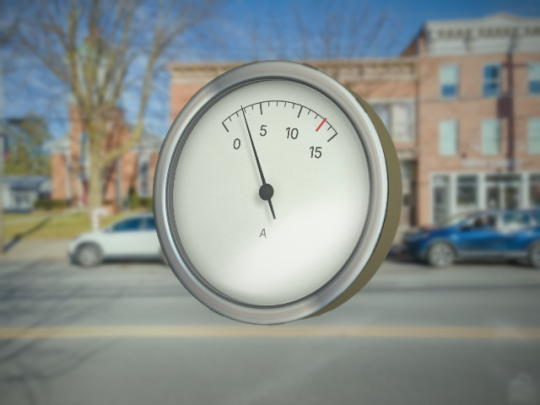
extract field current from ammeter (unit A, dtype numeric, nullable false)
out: 3 A
